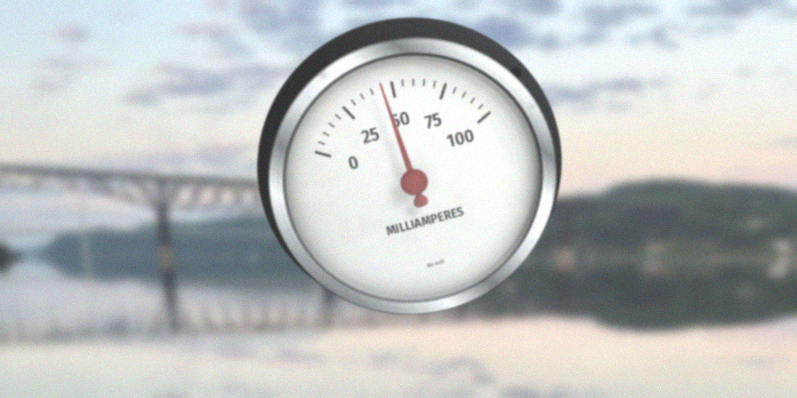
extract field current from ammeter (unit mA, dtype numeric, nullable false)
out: 45 mA
